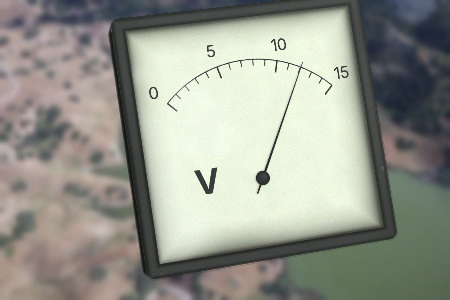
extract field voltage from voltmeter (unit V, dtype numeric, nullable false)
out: 12 V
